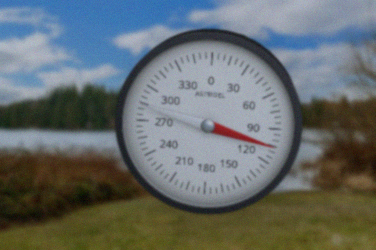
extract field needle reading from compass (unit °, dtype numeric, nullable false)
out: 105 °
